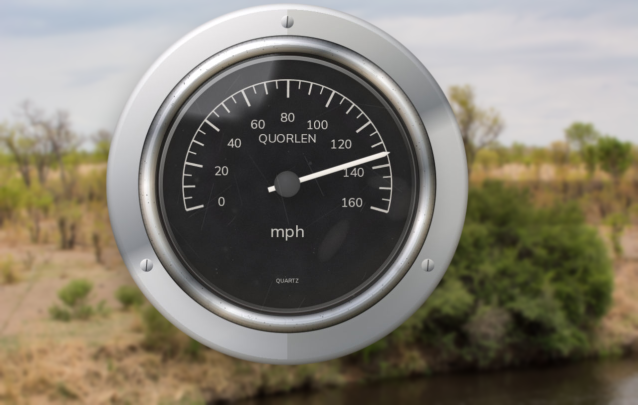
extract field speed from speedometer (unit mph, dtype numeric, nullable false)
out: 135 mph
